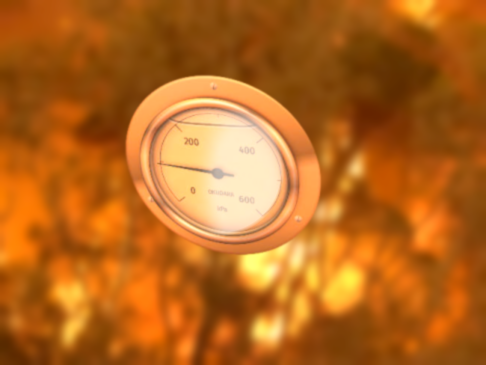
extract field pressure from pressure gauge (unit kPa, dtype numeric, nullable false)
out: 100 kPa
